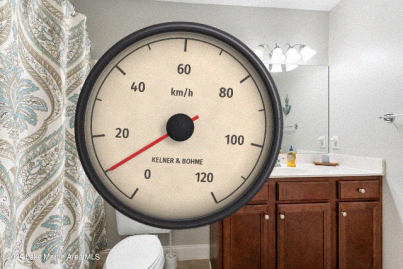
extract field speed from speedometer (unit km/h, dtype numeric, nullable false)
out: 10 km/h
